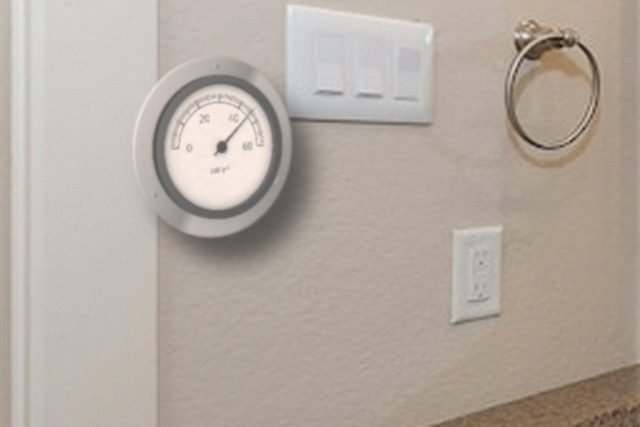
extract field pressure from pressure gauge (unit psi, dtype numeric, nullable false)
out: 45 psi
